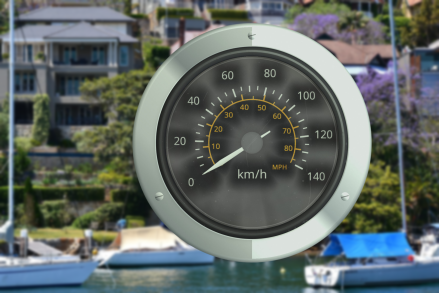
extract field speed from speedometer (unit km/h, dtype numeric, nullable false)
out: 0 km/h
